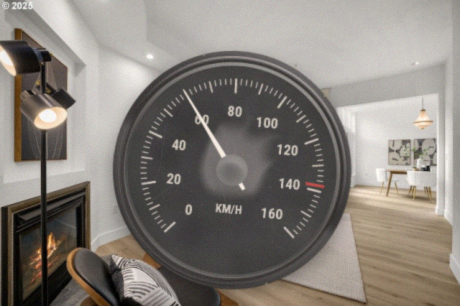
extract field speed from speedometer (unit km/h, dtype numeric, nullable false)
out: 60 km/h
